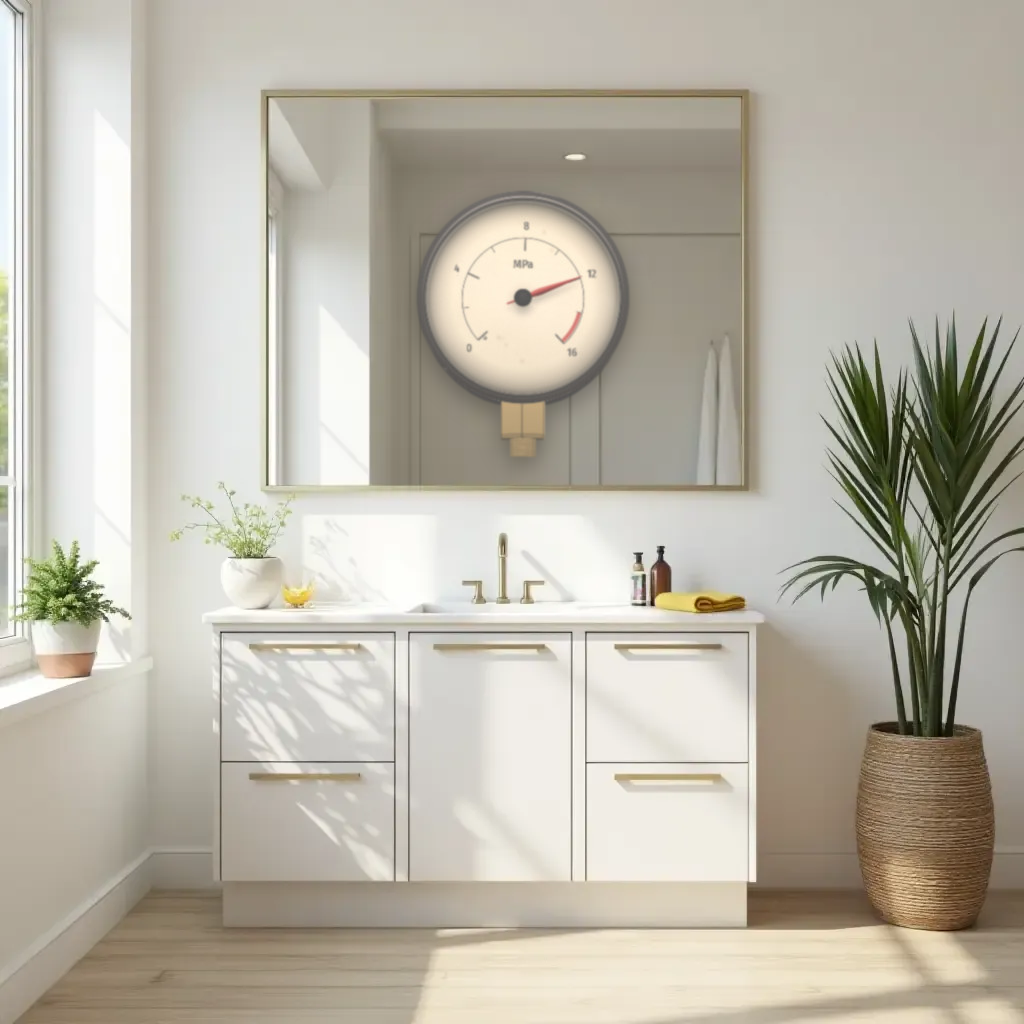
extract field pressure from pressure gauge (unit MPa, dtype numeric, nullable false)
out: 12 MPa
